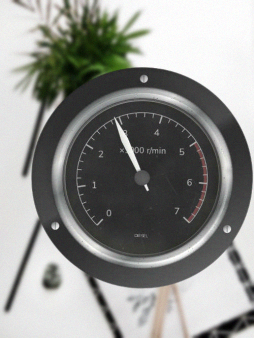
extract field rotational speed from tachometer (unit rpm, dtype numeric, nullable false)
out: 2900 rpm
